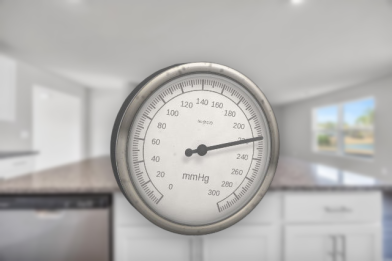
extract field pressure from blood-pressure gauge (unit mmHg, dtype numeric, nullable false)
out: 220 mmHg
